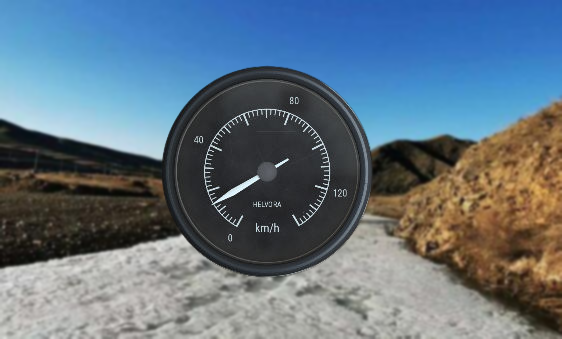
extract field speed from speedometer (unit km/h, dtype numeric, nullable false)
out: 14 km/h
